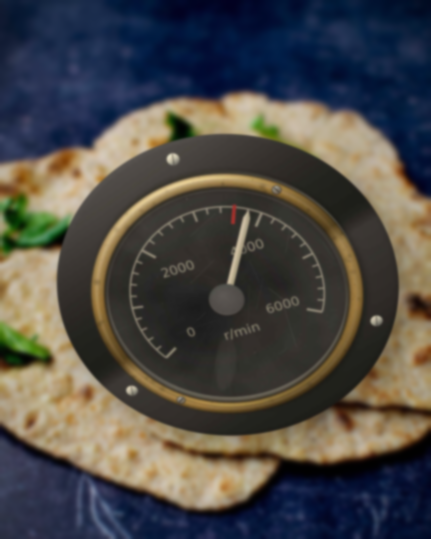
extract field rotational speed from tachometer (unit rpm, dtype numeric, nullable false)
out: 3800 rpm
